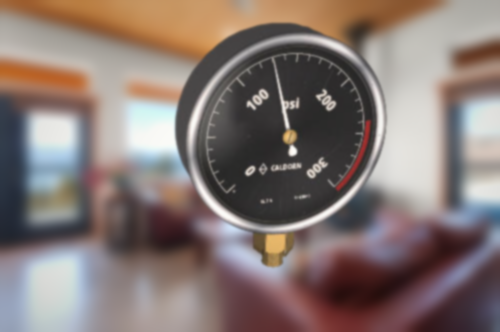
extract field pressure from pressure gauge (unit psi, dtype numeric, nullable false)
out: 130 psi
